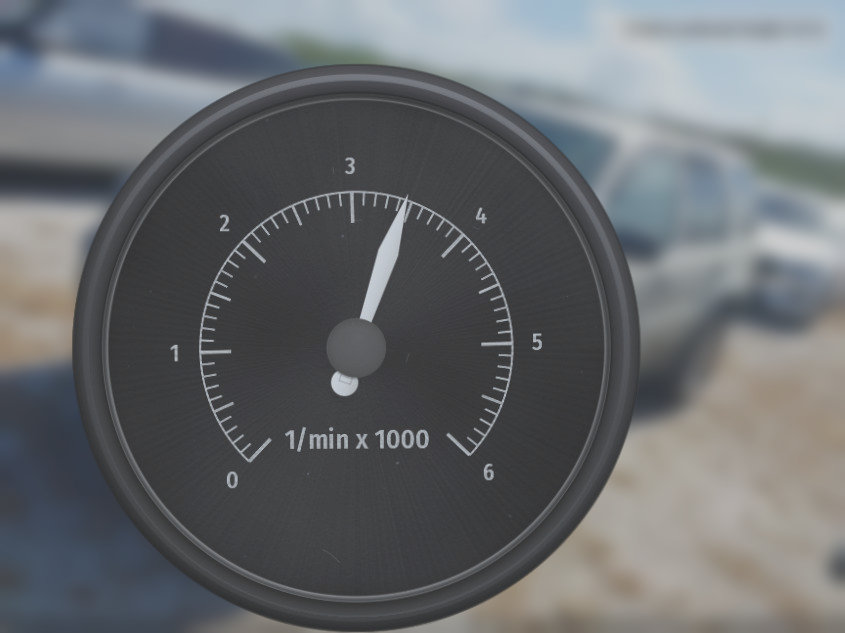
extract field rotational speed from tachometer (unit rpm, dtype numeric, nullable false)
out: 3450 rpm
